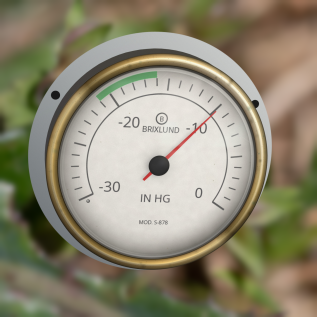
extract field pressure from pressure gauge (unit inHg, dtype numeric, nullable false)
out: -10 inHg
